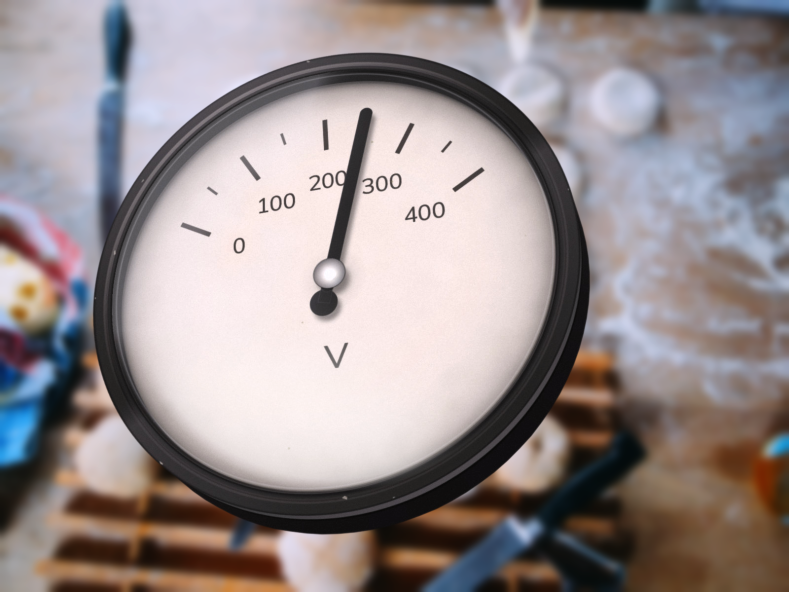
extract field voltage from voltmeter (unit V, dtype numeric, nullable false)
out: 250 V
